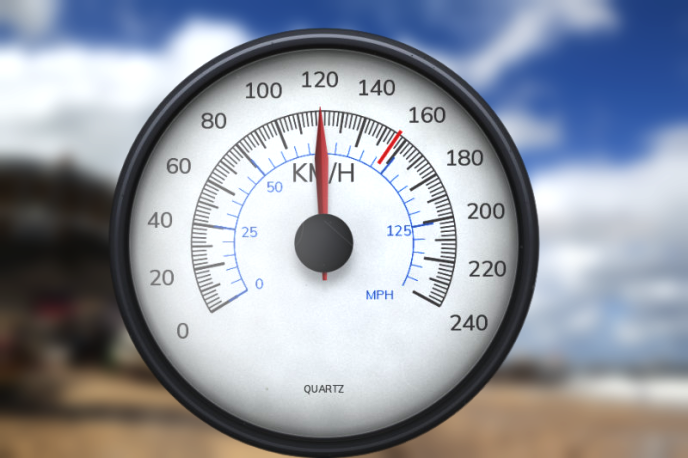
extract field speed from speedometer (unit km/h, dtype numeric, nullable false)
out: 120 km/h
